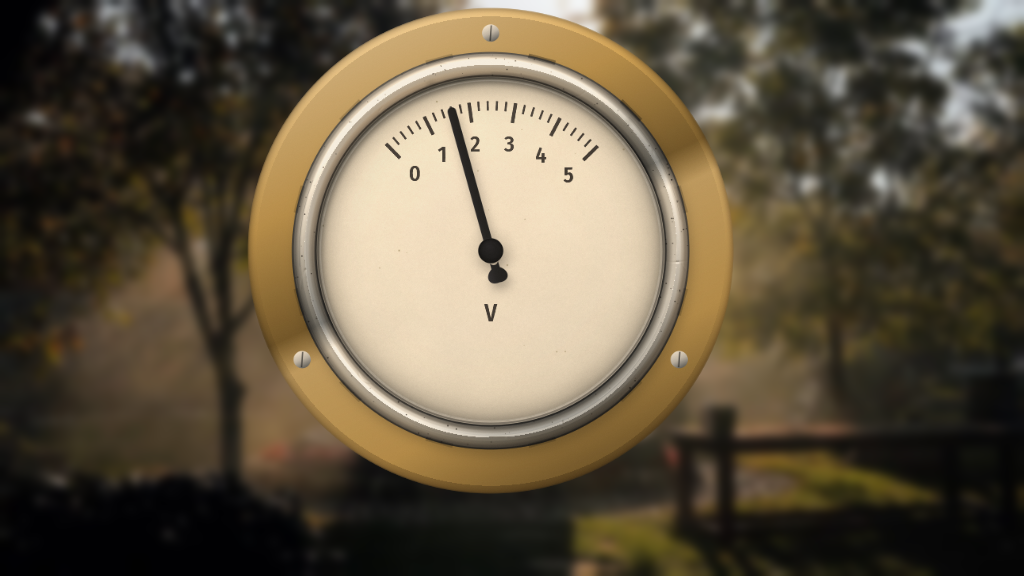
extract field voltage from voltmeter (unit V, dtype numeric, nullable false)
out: 1.6 V
